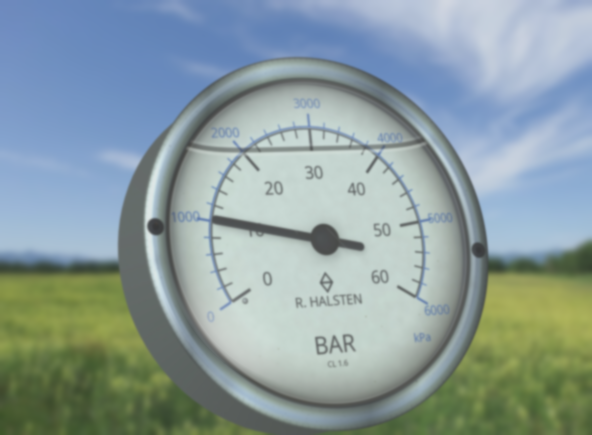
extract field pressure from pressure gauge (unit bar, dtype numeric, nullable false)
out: 10 bar
